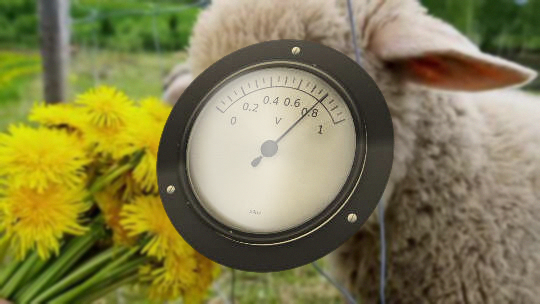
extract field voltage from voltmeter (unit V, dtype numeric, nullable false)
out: 0.8 V
